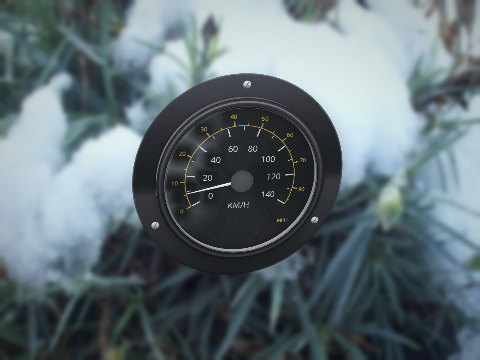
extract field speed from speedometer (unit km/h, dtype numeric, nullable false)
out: 10 km/h
